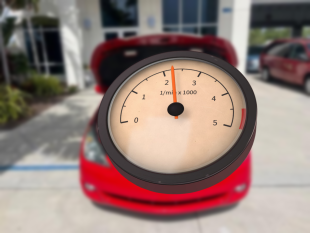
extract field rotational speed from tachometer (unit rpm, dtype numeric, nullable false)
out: 2250 rpm
